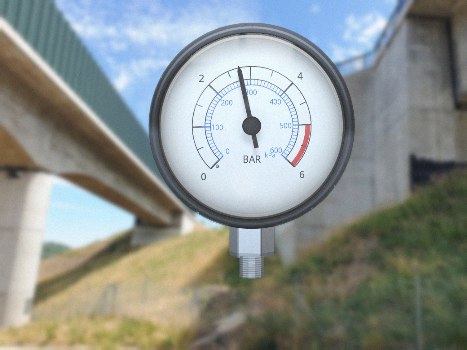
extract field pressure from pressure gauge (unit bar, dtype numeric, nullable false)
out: 2.75 bar
